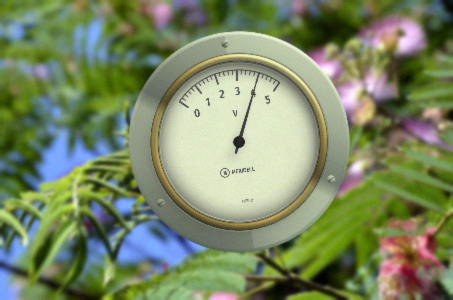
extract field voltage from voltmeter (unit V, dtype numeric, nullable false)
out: 4 V
